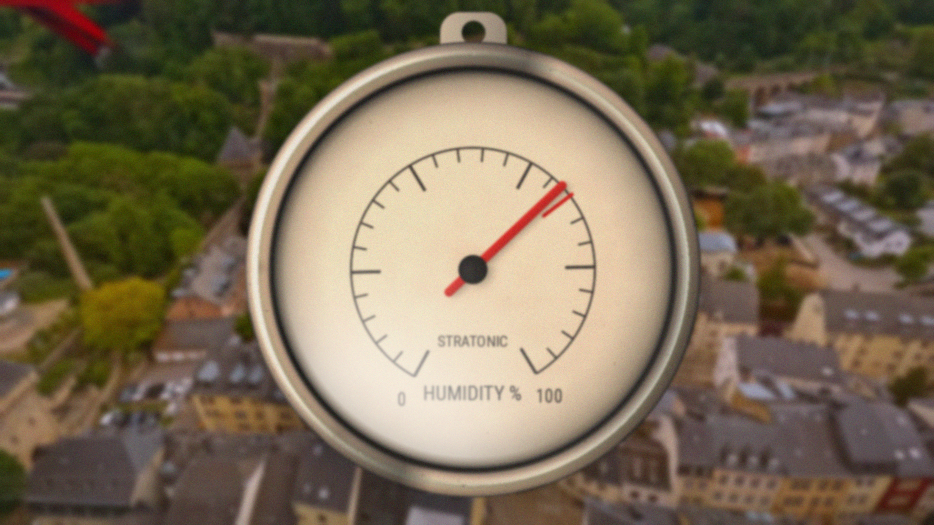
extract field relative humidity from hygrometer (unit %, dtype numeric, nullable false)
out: 66 %
